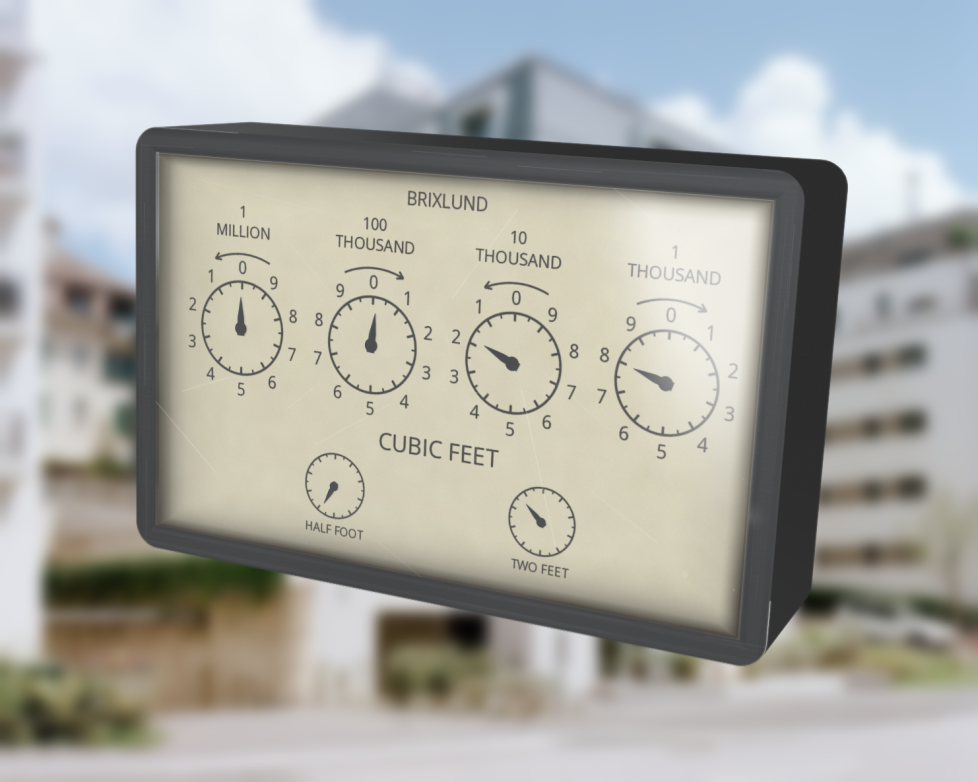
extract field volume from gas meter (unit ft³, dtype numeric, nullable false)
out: 1800 ft³
